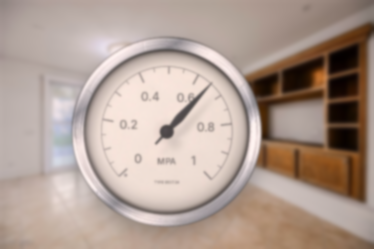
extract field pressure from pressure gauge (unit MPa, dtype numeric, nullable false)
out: 0.65 MPa
